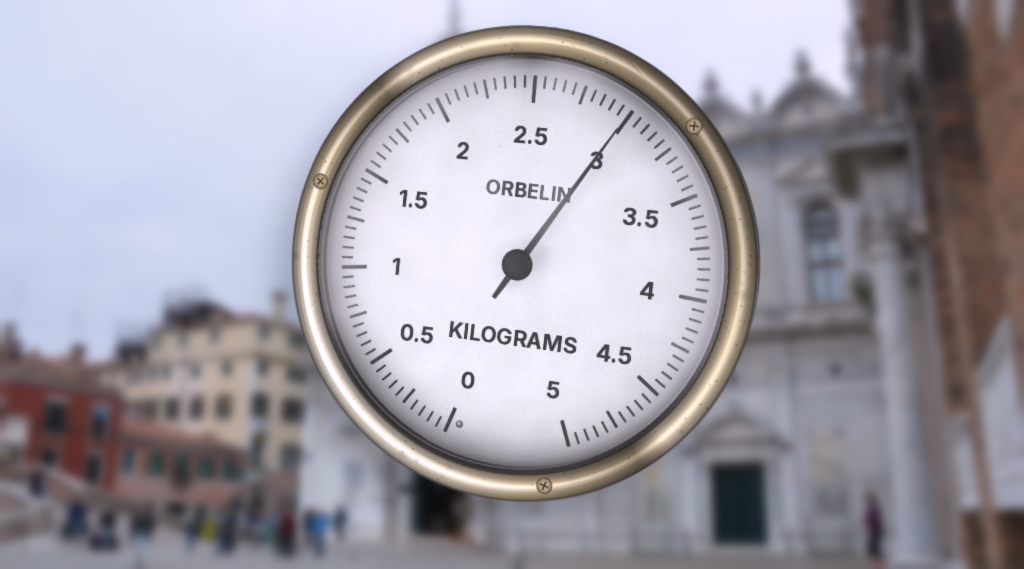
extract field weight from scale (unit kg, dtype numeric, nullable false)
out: 3 kg
